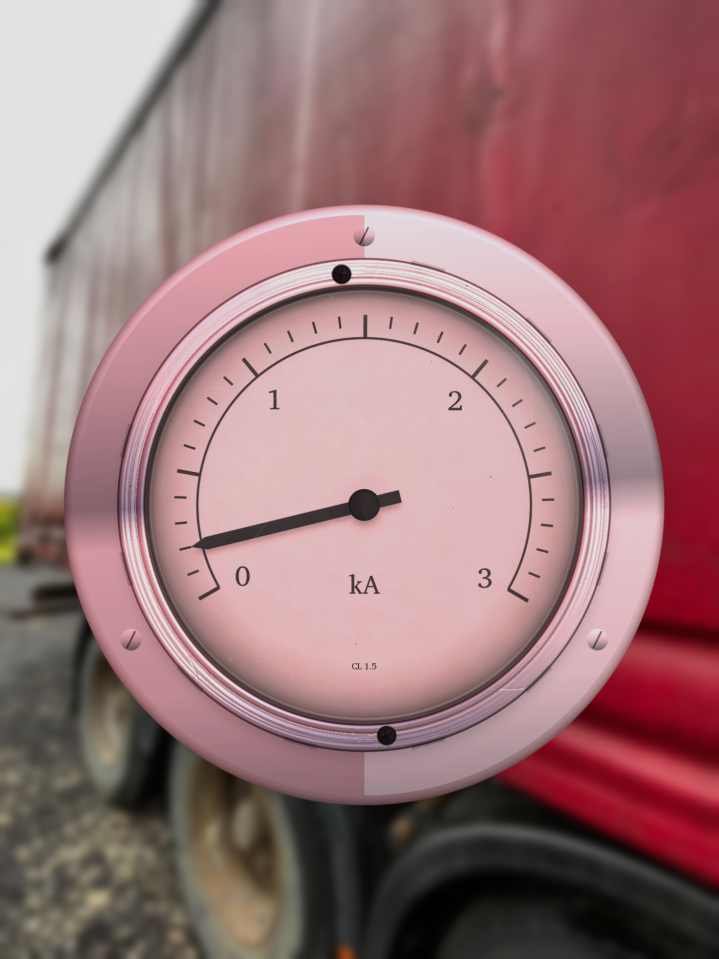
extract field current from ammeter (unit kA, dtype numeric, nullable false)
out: 0.2 kA
